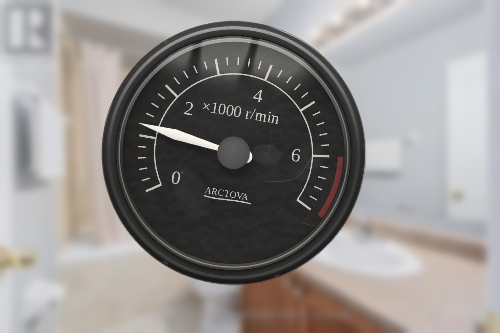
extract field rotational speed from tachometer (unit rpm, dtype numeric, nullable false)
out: 1200 rpm
